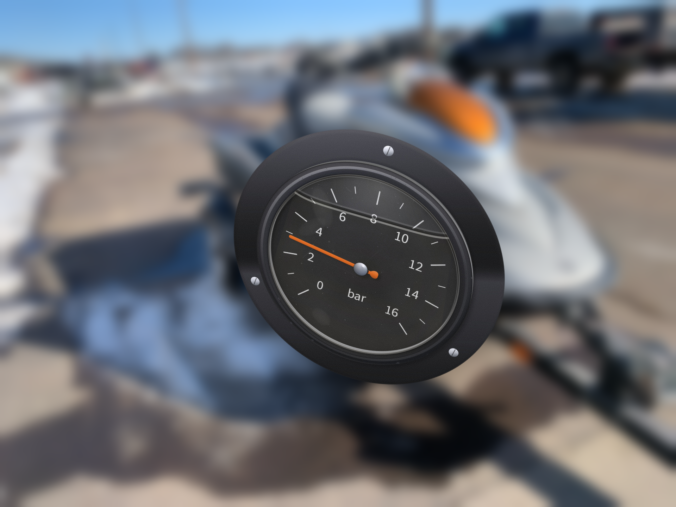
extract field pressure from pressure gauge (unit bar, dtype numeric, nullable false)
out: 3 bar
